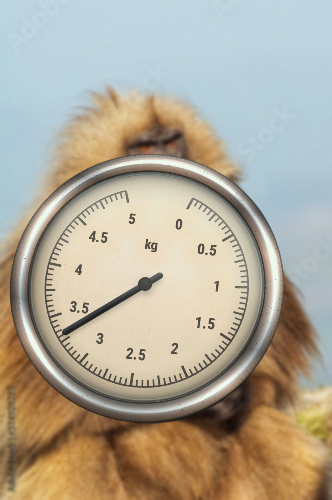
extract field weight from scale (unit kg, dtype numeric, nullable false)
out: 3.3 kg
